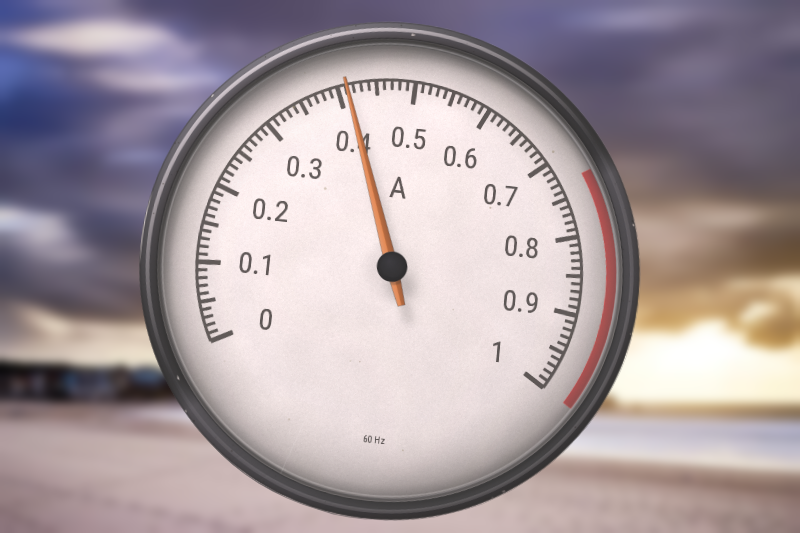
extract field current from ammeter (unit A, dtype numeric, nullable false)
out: 0.41 A
